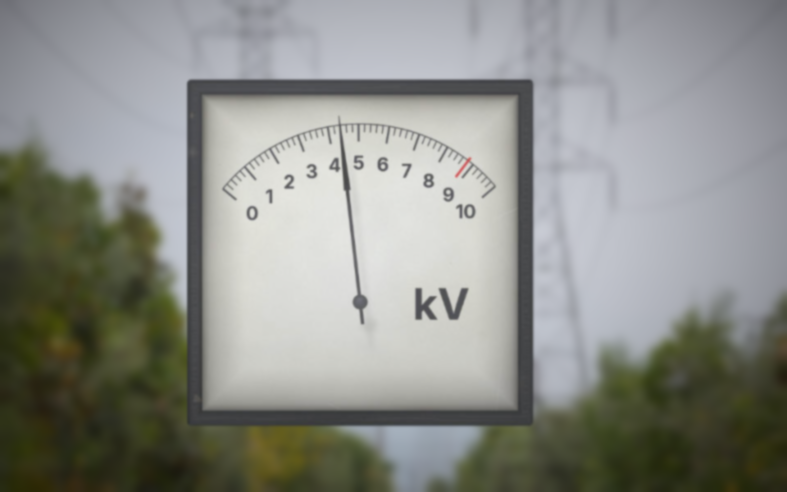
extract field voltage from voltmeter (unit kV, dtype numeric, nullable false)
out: 4.4 kV
